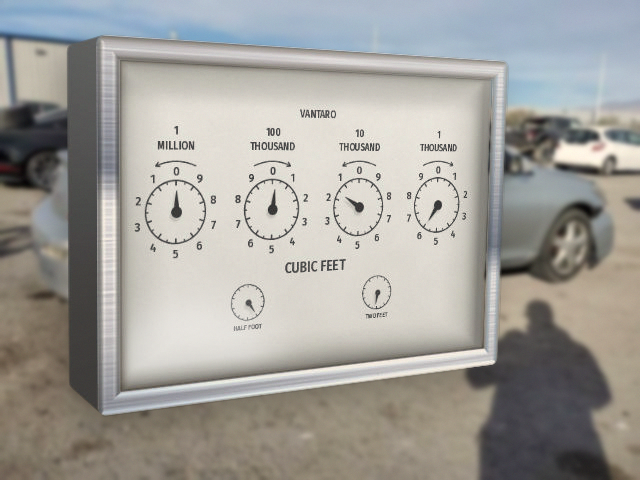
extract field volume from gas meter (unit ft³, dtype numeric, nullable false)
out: 1600 ft³
